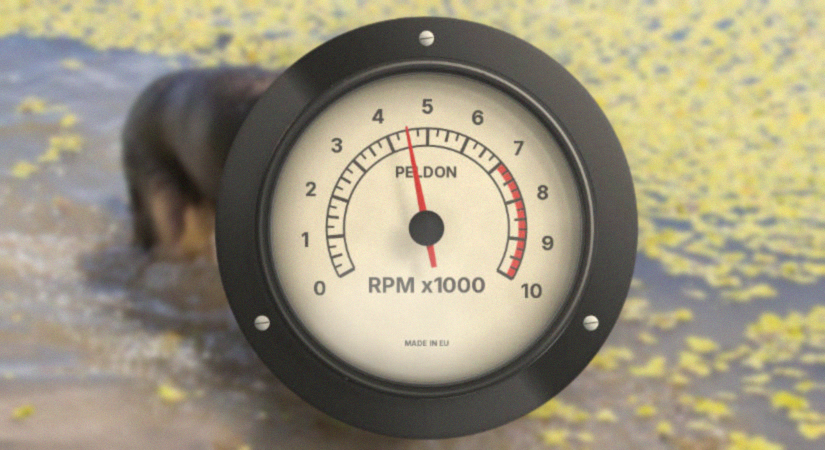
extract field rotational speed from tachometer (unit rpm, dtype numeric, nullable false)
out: 4500 rpm
